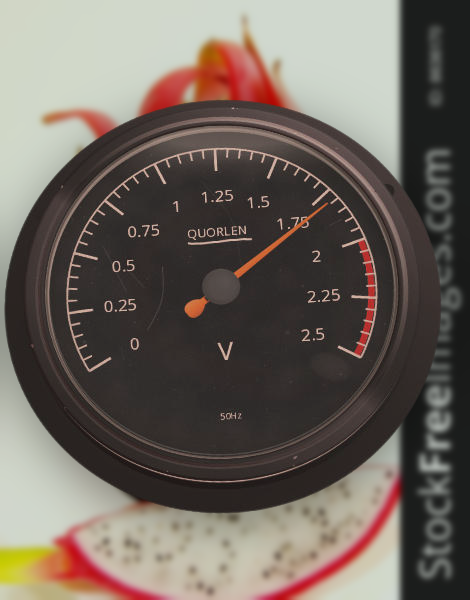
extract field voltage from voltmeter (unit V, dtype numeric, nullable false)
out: 1.8 V
